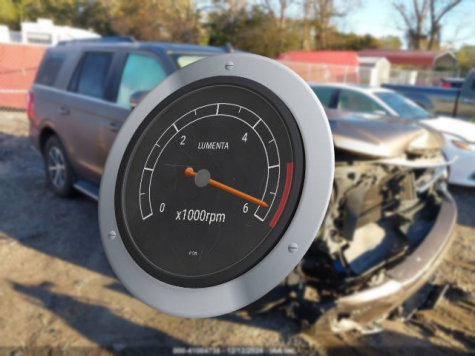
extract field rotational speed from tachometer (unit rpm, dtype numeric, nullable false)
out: 5750 rpm
